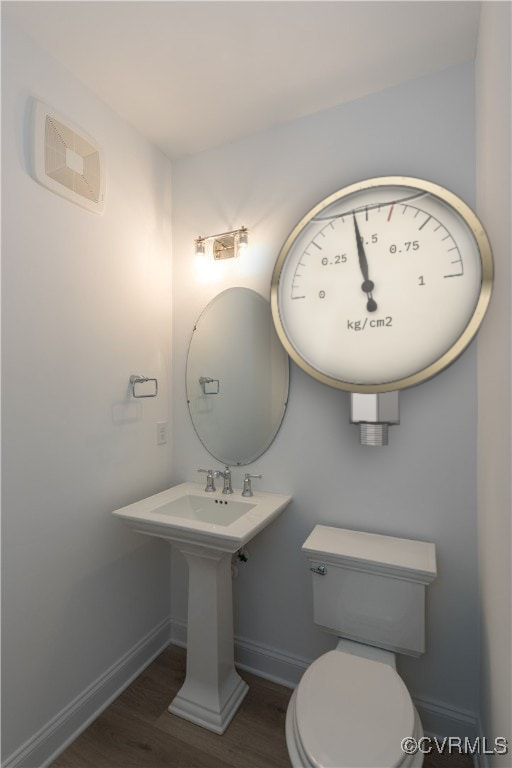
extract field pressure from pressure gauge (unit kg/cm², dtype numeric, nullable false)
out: 0.45 kg/cm²
